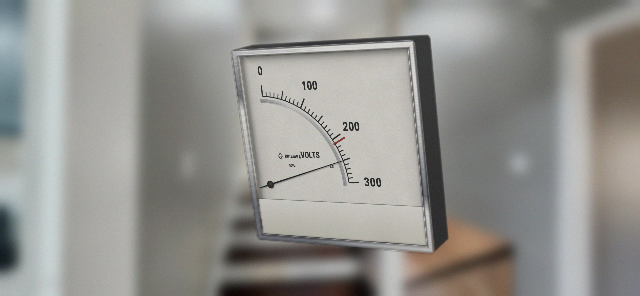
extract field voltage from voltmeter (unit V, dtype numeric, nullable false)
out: 250 V
